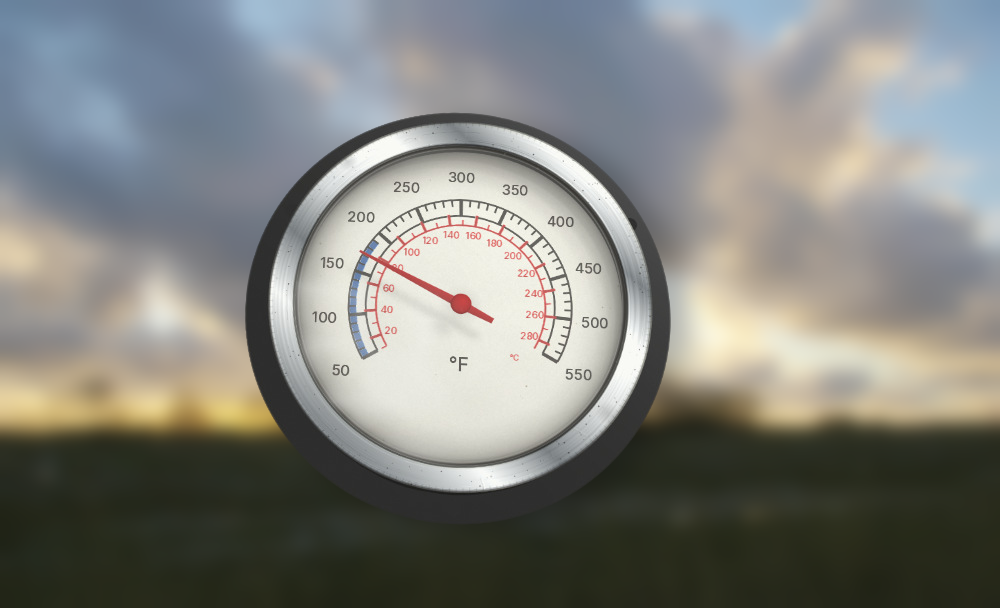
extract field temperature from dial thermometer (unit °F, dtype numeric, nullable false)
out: 170 °F
